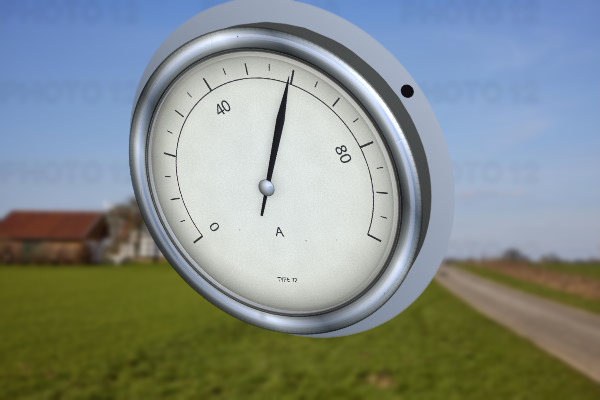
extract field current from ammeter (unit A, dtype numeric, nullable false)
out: 60 A
